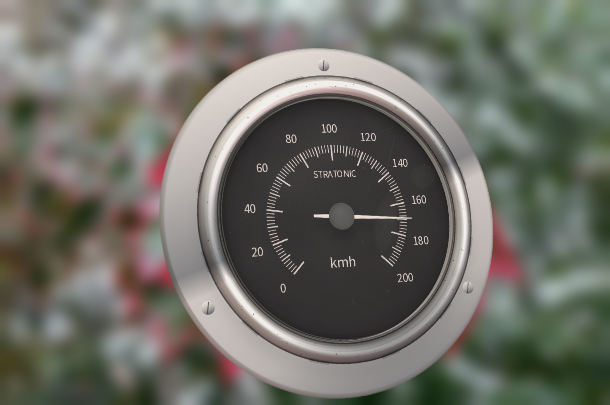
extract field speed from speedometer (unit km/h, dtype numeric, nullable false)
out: 170 km/h
